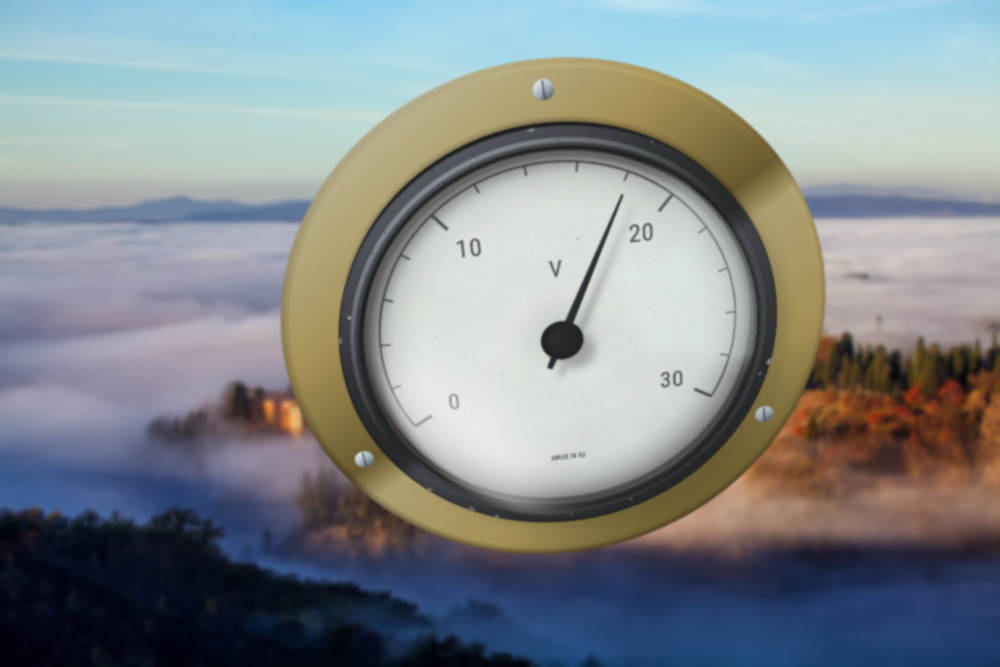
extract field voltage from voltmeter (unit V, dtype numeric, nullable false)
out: 18 V
